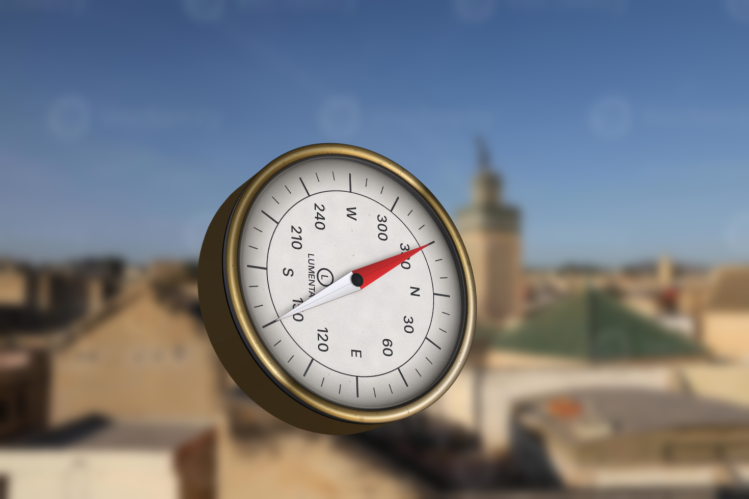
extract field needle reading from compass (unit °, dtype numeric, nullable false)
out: 330 °
